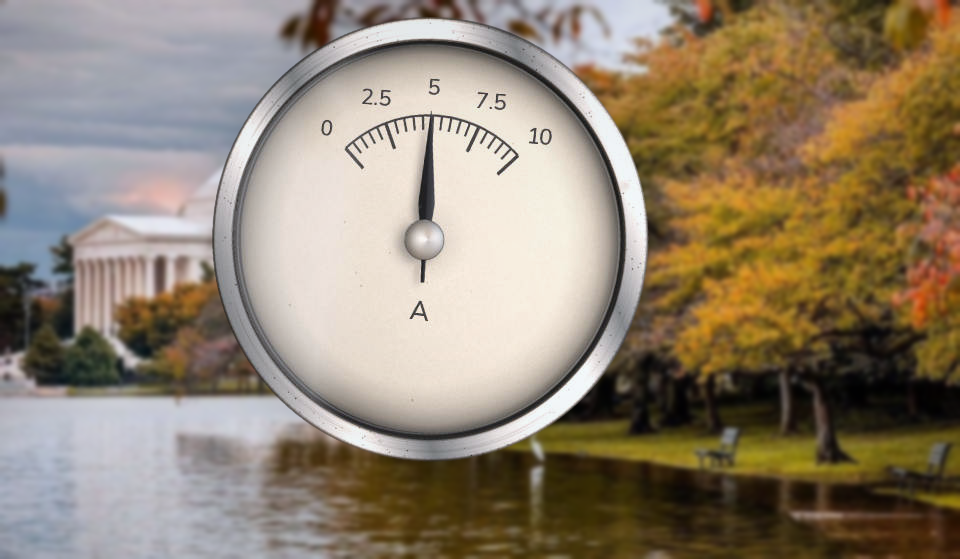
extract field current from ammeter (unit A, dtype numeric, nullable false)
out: 5 A
